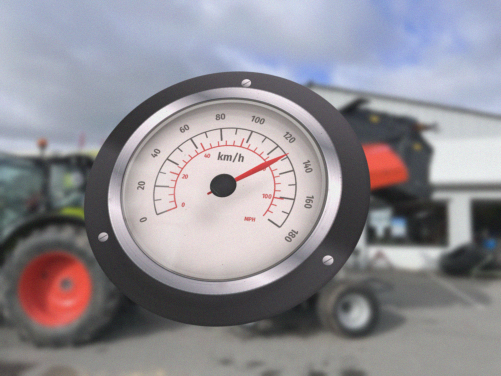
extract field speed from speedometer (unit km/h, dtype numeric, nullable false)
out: 130 km/h
